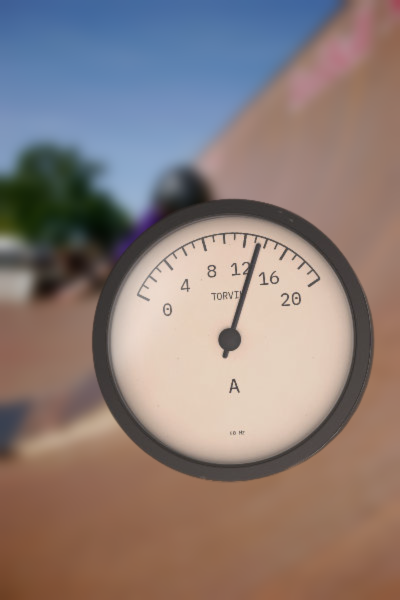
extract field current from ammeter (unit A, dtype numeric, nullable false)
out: 13.5 A
